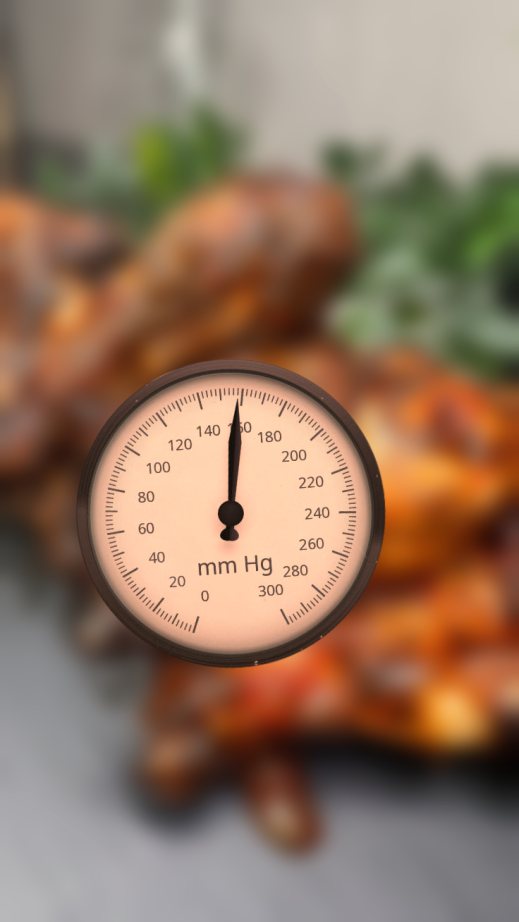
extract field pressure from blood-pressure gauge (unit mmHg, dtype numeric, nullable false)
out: 158 mmHg
